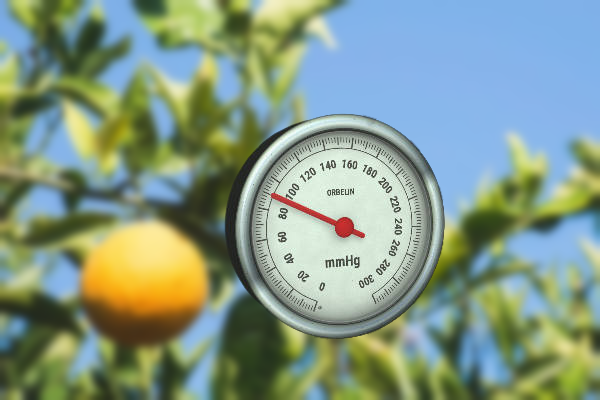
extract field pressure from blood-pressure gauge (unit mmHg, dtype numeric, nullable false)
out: 90 mmHg
